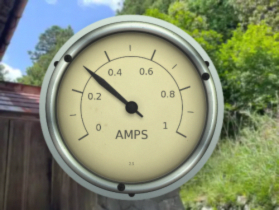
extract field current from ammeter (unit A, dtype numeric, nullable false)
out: 0.3 A
